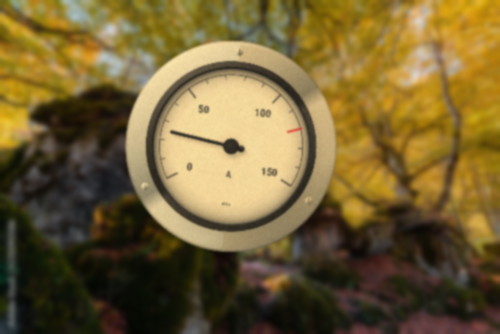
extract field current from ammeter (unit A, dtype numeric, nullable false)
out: 25 A
